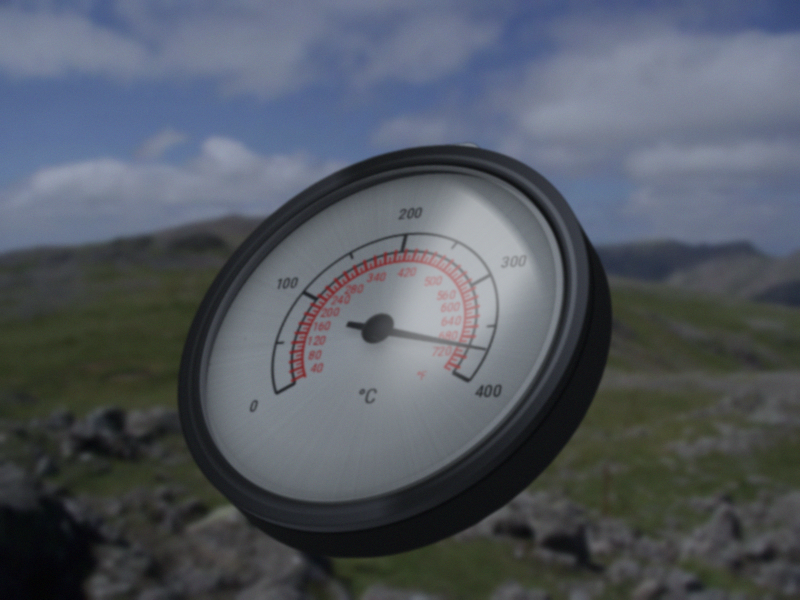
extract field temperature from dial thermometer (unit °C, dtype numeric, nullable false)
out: 375 °C
